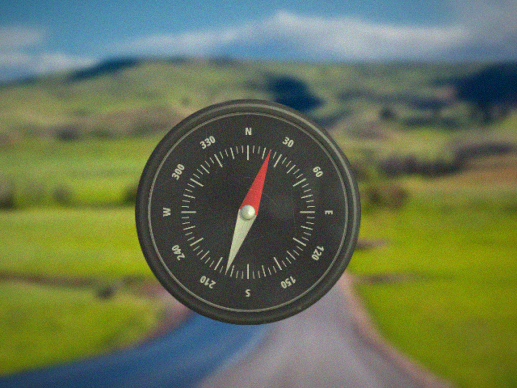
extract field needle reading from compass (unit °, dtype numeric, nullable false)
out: 20 °
